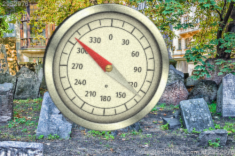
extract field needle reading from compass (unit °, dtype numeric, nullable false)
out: 307.5 °
